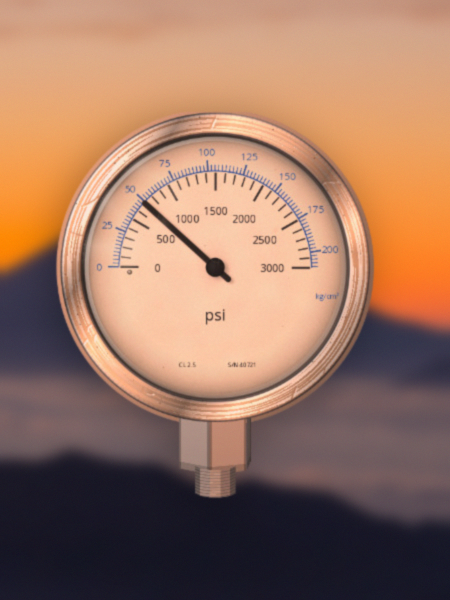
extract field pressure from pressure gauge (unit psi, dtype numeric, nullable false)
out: 700 psi
